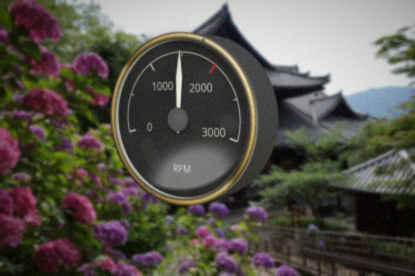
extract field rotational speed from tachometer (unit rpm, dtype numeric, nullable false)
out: 1500 rpm
